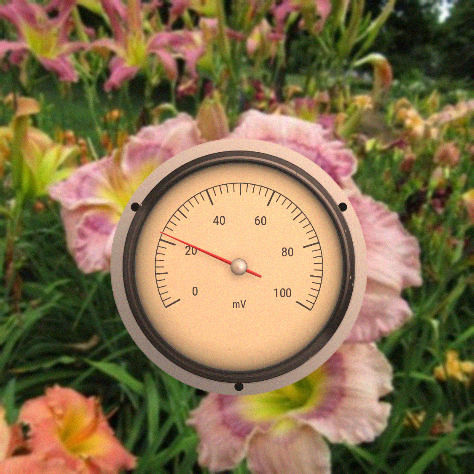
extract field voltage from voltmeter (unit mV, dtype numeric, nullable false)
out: 22 mV
